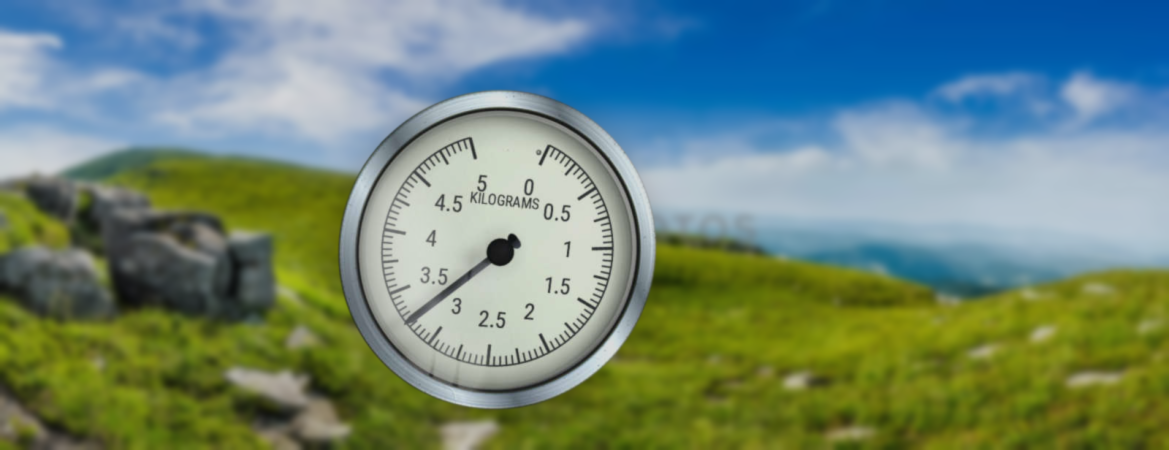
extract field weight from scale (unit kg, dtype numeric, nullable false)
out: 3.25 kg
